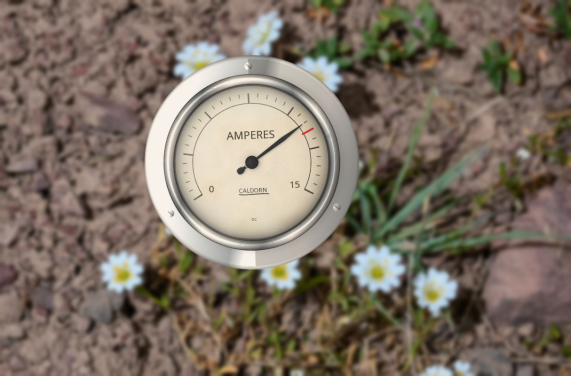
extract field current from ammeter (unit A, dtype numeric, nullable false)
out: 11 A
